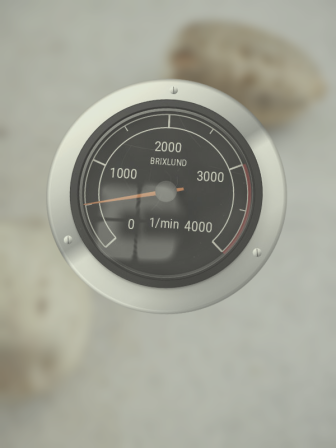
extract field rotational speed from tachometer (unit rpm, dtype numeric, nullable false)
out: 500 rpm
